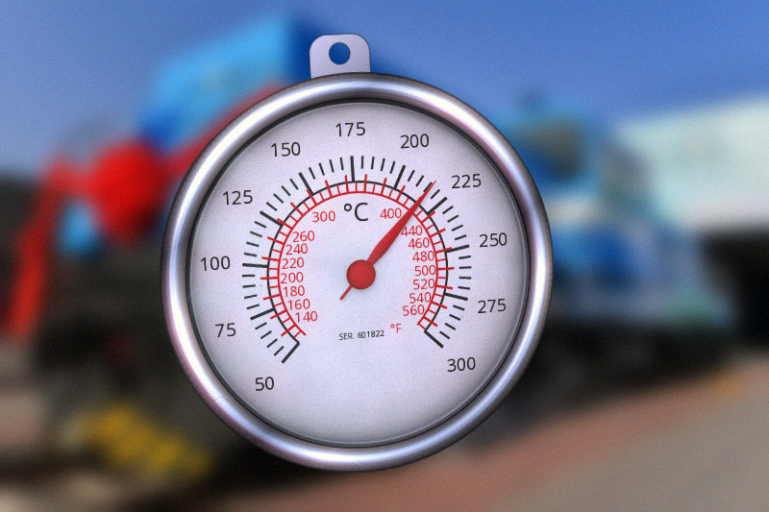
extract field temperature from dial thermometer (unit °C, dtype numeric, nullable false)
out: 215 °C
